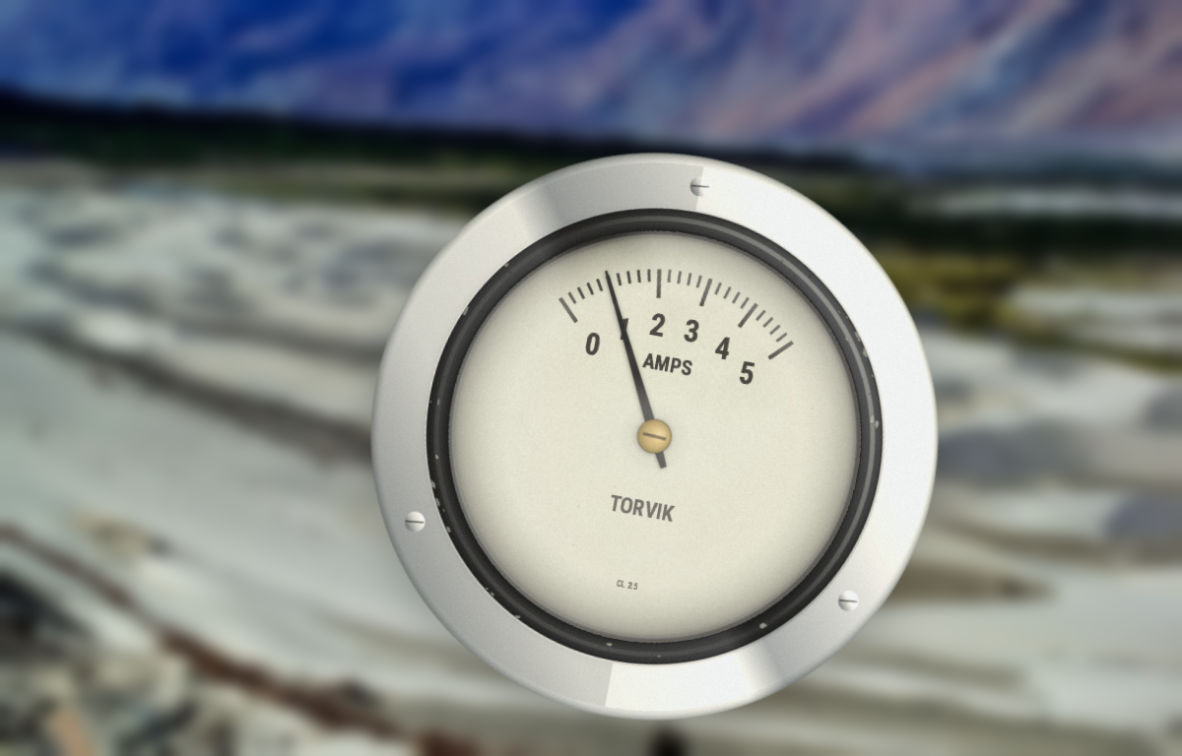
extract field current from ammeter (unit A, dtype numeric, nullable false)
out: 1 A
